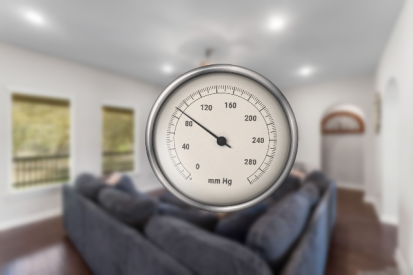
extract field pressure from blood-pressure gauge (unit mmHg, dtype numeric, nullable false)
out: 90 mmHg
